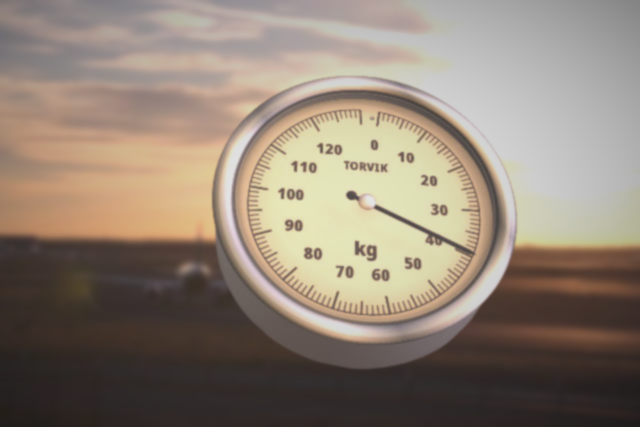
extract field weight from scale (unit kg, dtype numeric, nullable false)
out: 40 kg
